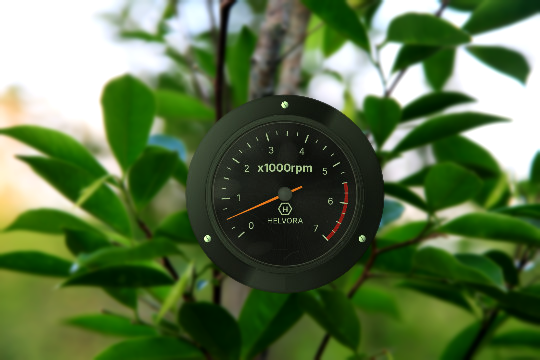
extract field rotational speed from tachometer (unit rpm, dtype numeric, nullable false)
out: 500 rpm
